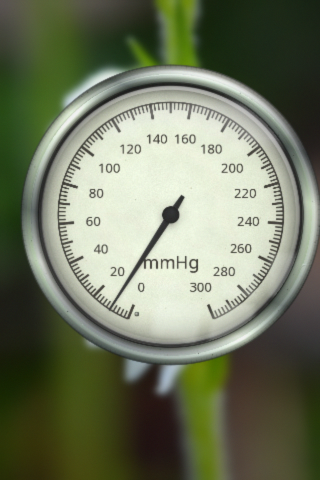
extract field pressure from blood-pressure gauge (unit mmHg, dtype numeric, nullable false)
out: 10 mmHg
